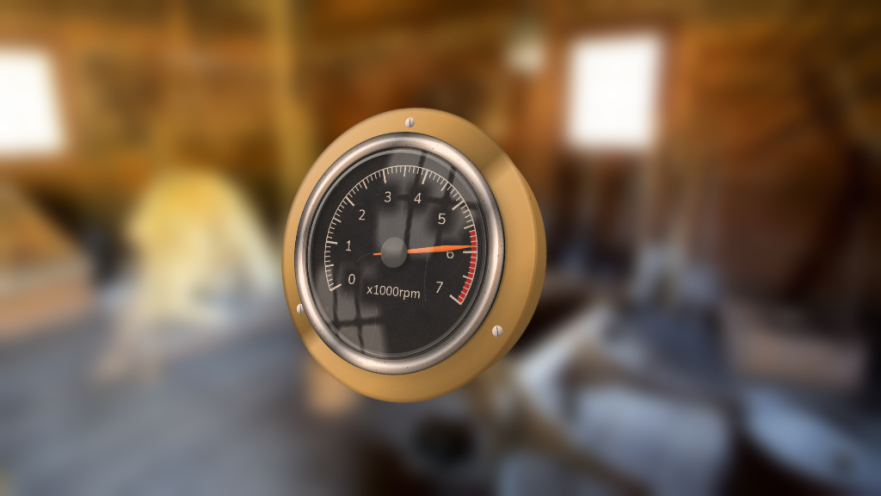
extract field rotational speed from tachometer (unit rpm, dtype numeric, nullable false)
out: 5900 rpm
